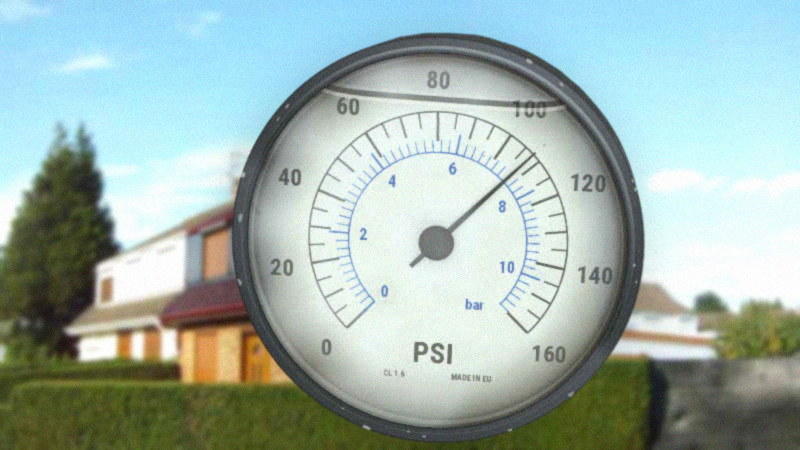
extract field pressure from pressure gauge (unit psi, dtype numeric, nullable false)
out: 107.5 psi
